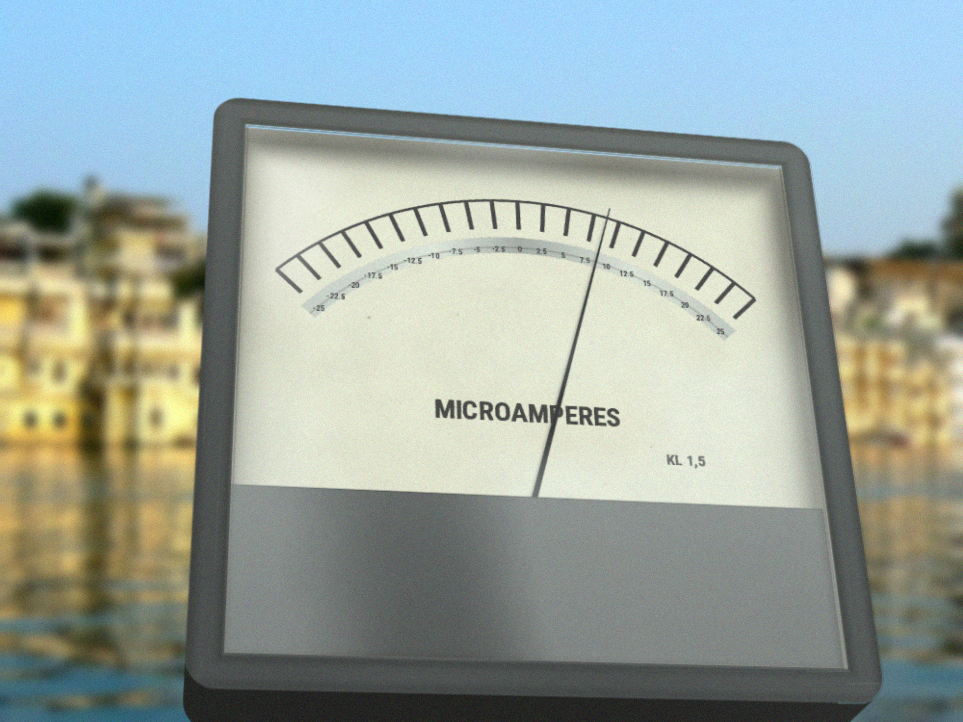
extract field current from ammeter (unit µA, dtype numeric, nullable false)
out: 8.75 µA
